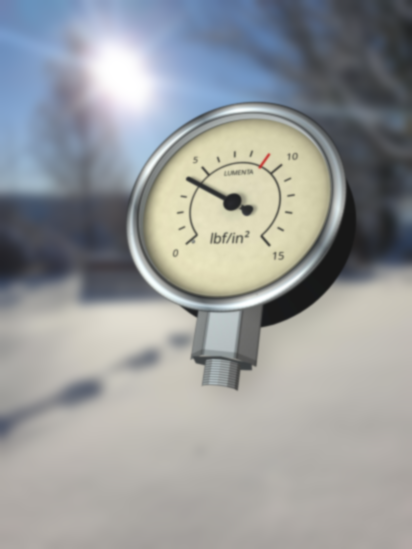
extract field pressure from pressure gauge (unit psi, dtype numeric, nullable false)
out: 4 psi
